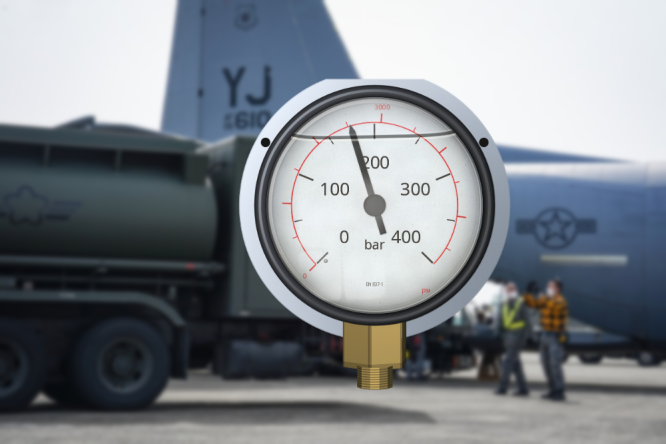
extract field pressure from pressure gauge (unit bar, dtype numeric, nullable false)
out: 175 bar
